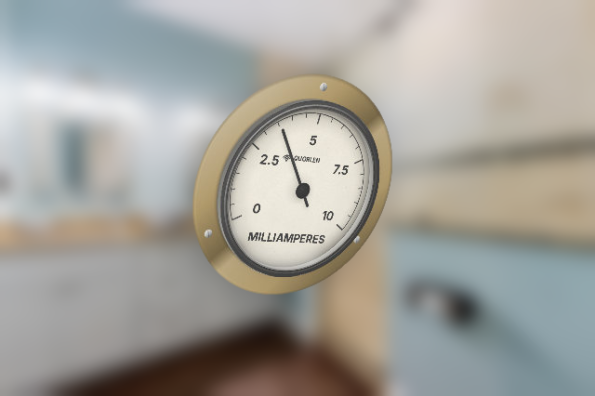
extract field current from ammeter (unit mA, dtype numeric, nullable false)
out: 3.5 mA
